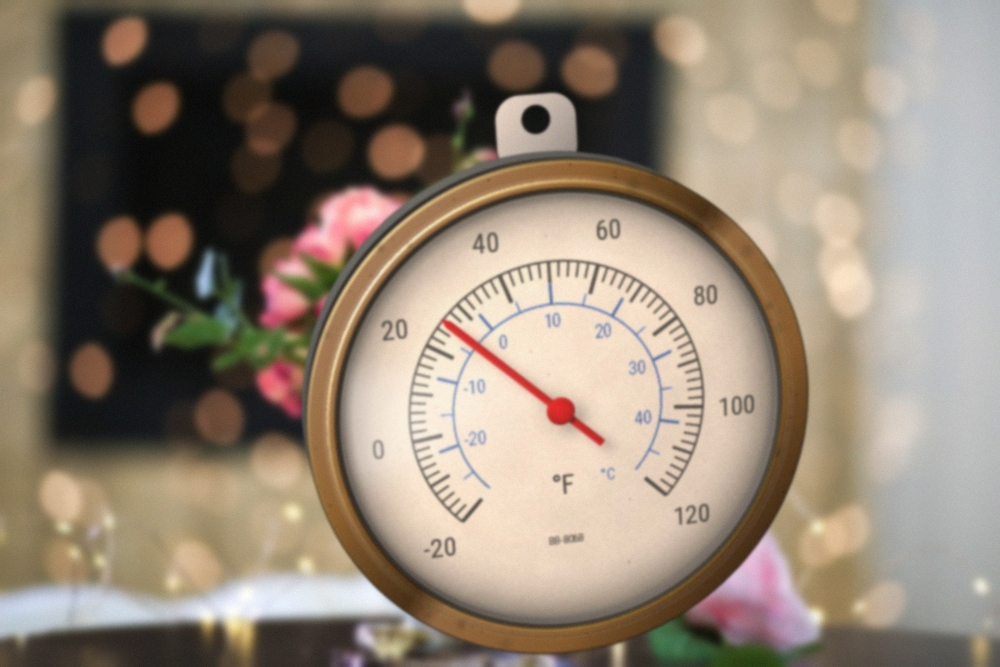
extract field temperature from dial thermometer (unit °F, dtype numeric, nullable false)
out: 26 °F
